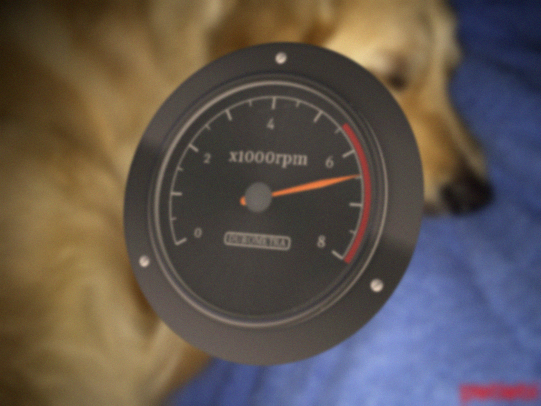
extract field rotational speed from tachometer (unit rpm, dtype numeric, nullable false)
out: 6500 rpm
